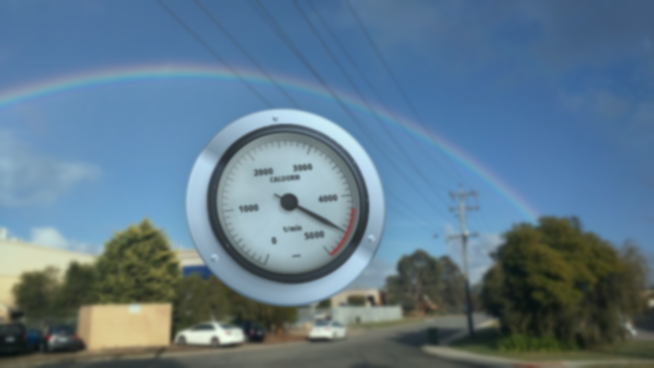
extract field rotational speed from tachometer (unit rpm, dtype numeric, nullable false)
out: 4600 rpm
